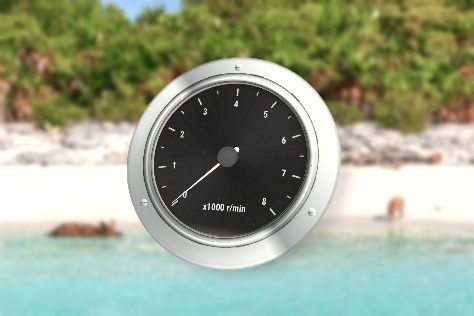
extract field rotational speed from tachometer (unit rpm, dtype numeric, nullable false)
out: 0 rpm
